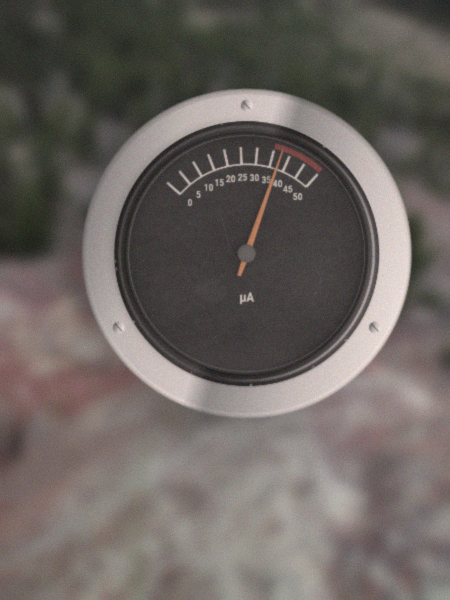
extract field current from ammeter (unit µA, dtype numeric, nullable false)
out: 37.5 µA
